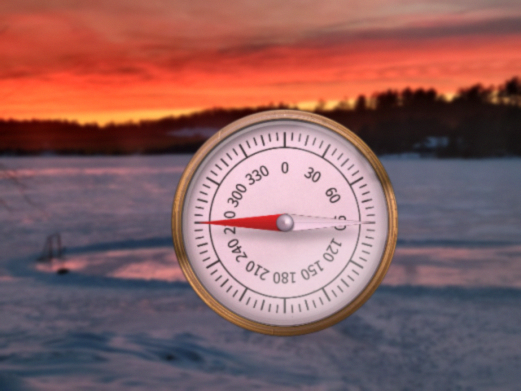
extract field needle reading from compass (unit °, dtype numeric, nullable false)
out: 270 °
